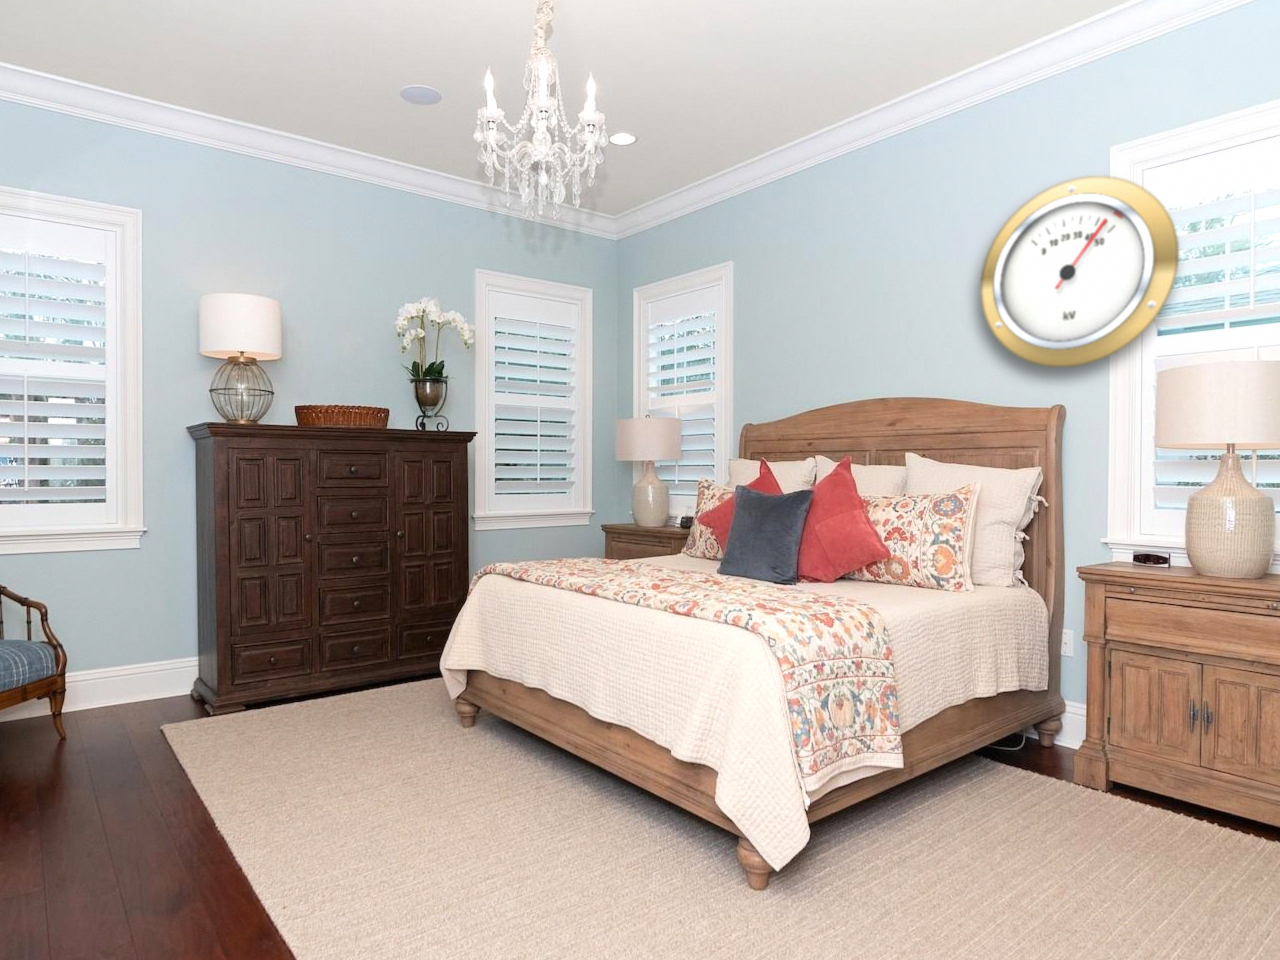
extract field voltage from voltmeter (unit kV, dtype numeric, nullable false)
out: 45 kV
